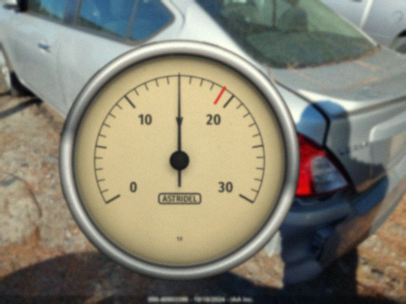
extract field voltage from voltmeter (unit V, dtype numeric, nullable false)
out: 15 V
